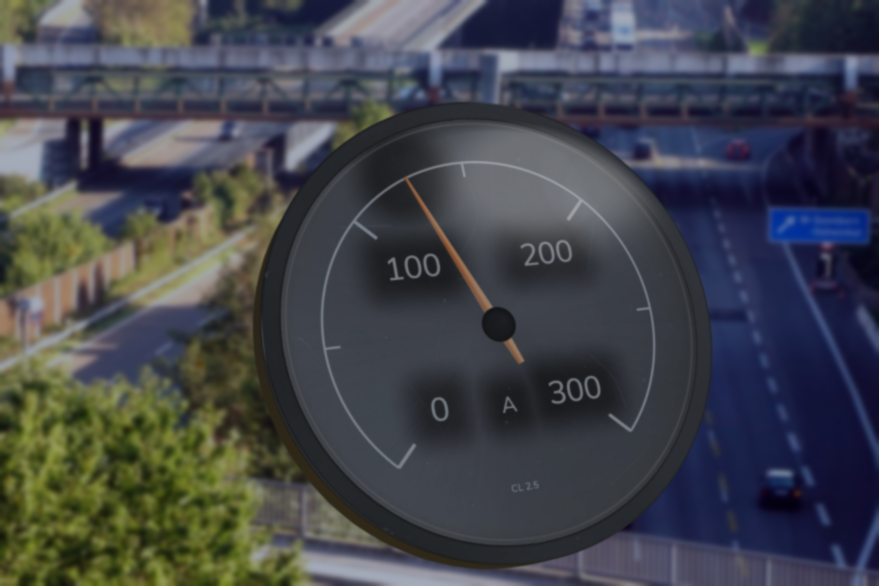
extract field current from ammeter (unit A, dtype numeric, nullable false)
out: 125 A
